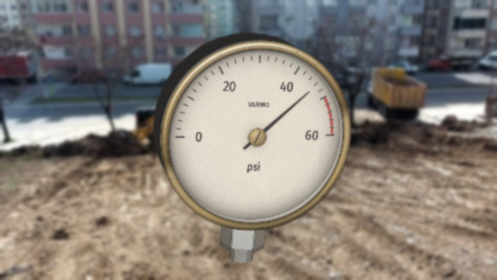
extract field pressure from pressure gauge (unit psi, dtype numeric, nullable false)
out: 46 psi
